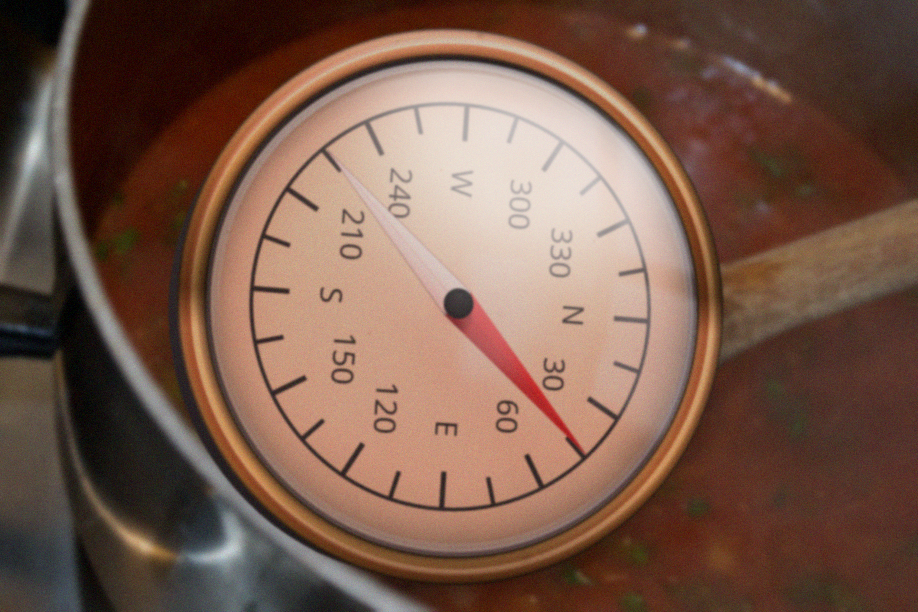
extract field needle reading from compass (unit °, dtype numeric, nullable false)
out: 45 °
